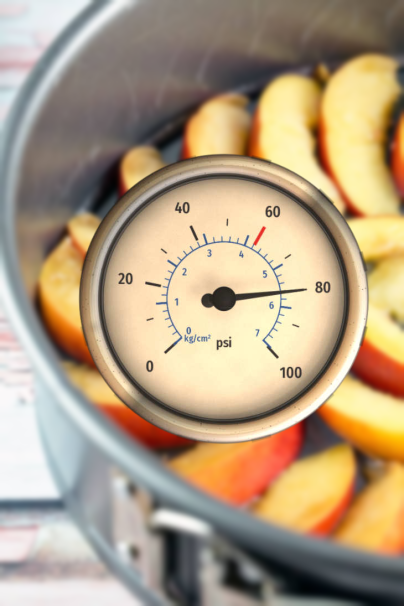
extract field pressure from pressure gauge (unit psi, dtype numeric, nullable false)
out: 80 psi
